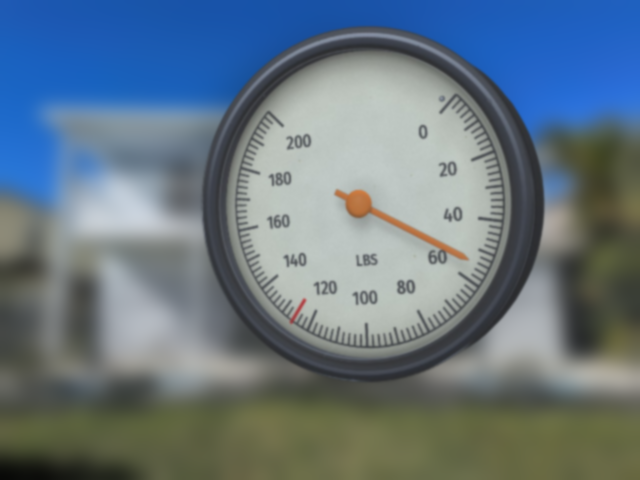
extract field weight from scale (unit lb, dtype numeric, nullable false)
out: 54 lb
